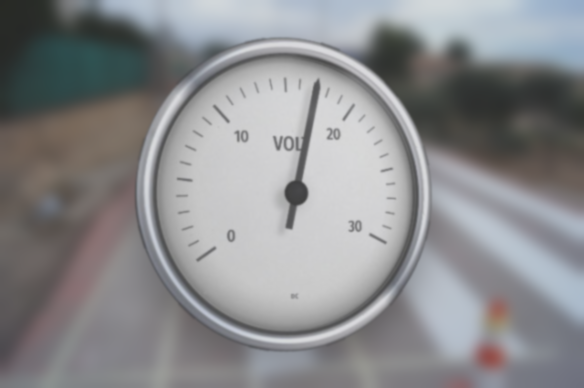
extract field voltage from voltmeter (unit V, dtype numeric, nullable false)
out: 17 V
